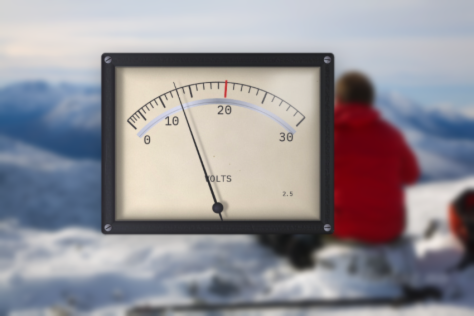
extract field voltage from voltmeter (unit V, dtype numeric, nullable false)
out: 13 V
